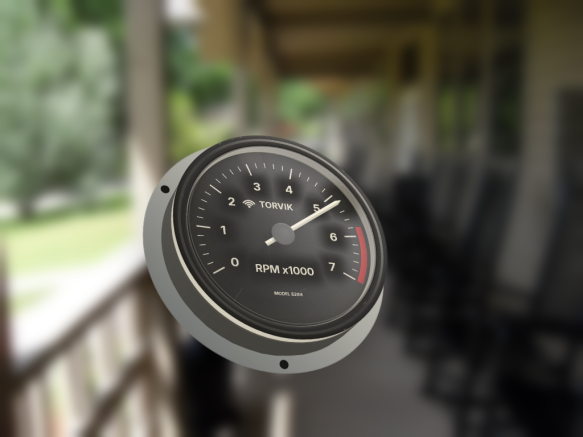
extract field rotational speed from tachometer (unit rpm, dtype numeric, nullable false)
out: 5200 rpm
